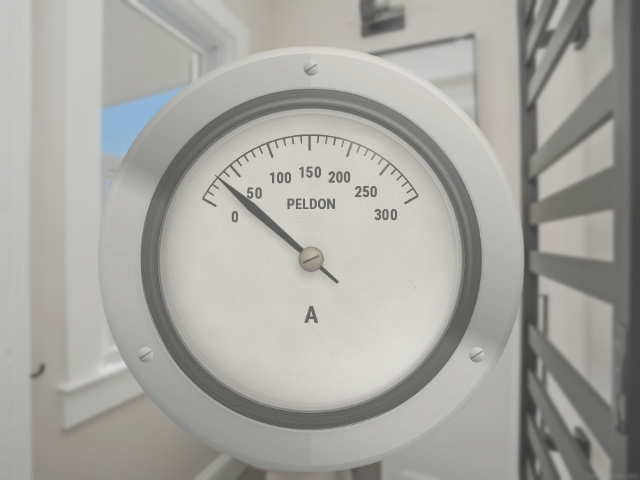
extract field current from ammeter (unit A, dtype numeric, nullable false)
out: 30 A
